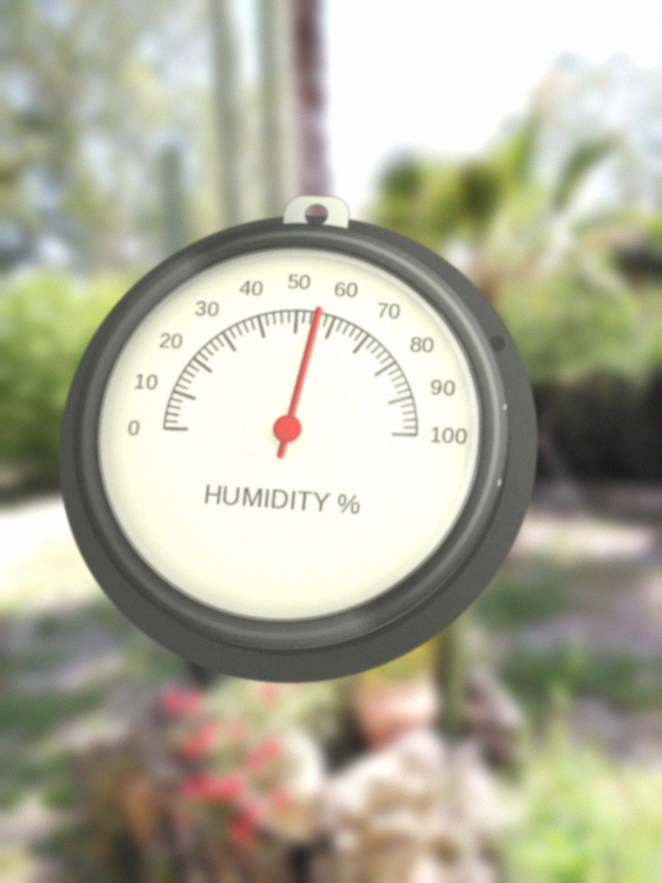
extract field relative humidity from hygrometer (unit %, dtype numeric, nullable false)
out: 56 %
